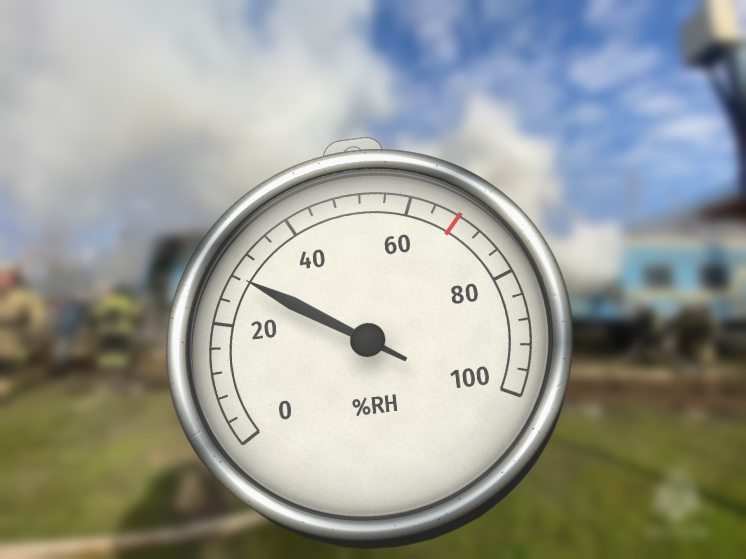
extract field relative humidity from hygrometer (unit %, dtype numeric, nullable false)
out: 28 %
